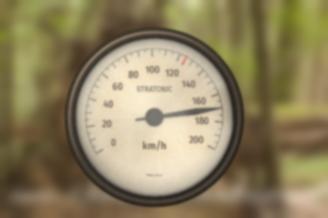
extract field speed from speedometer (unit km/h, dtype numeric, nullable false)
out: 170 km/h
